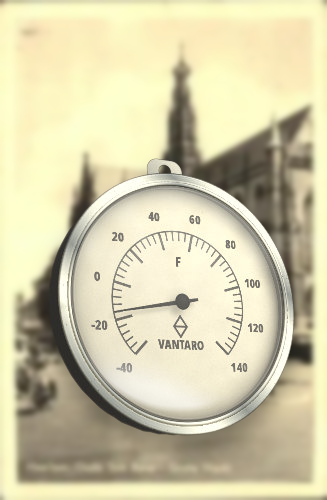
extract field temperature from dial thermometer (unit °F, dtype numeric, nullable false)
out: -16 °F
